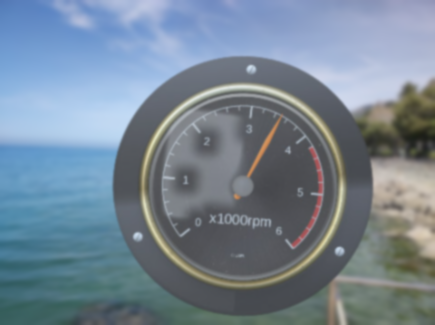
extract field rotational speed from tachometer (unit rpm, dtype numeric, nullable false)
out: 3500 rpm
